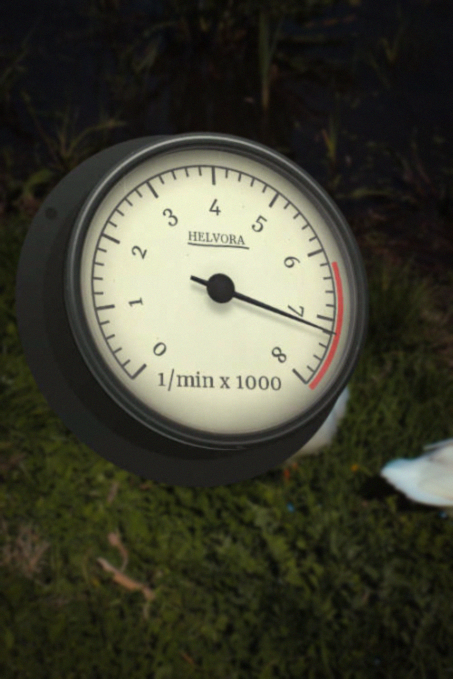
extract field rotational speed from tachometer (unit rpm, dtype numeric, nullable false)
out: 7200 rpm
